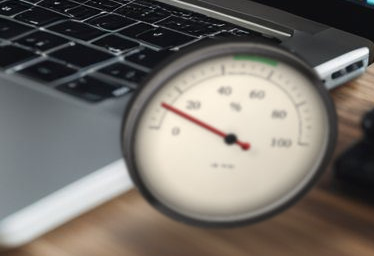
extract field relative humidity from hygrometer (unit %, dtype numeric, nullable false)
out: 12 %
